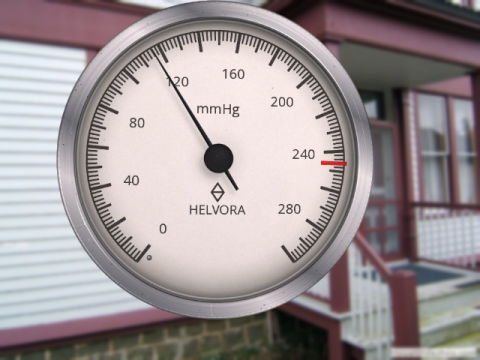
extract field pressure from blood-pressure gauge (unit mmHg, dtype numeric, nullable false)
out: 116 mmHg
